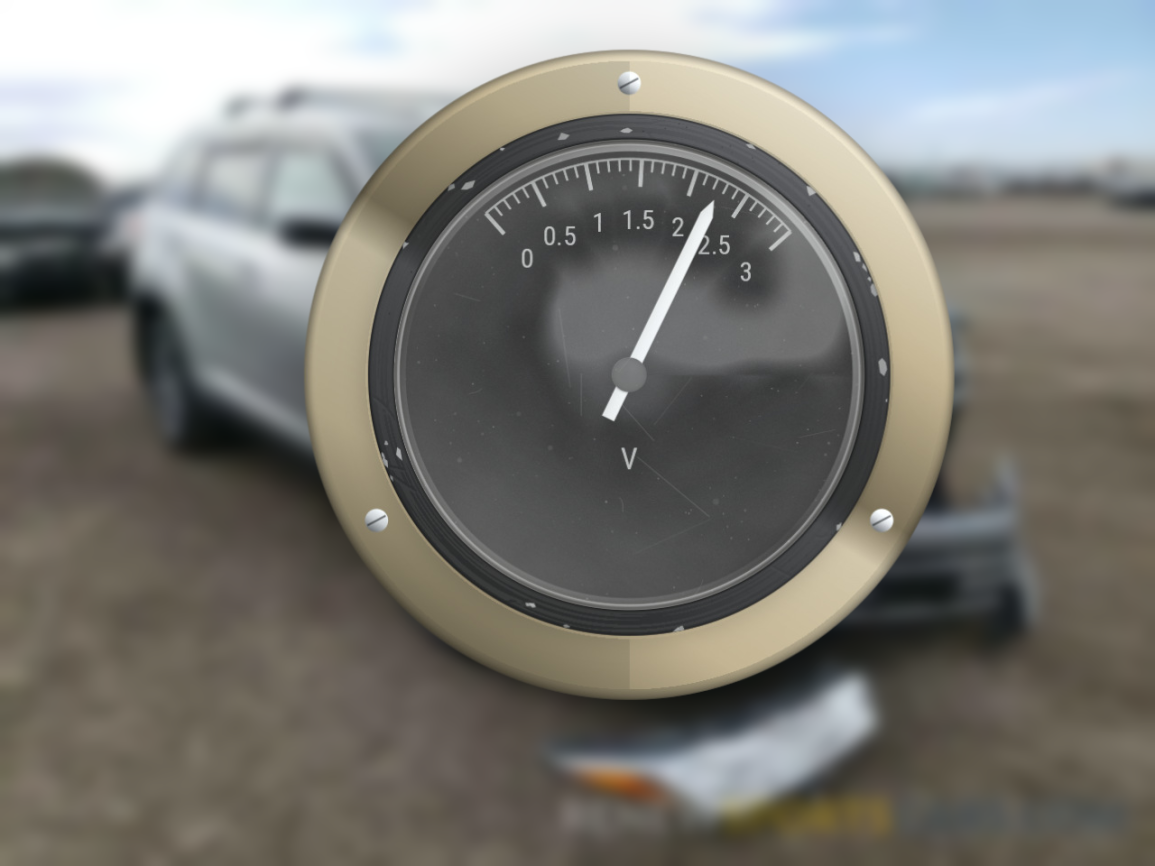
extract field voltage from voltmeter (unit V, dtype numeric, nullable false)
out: 2.25 V
